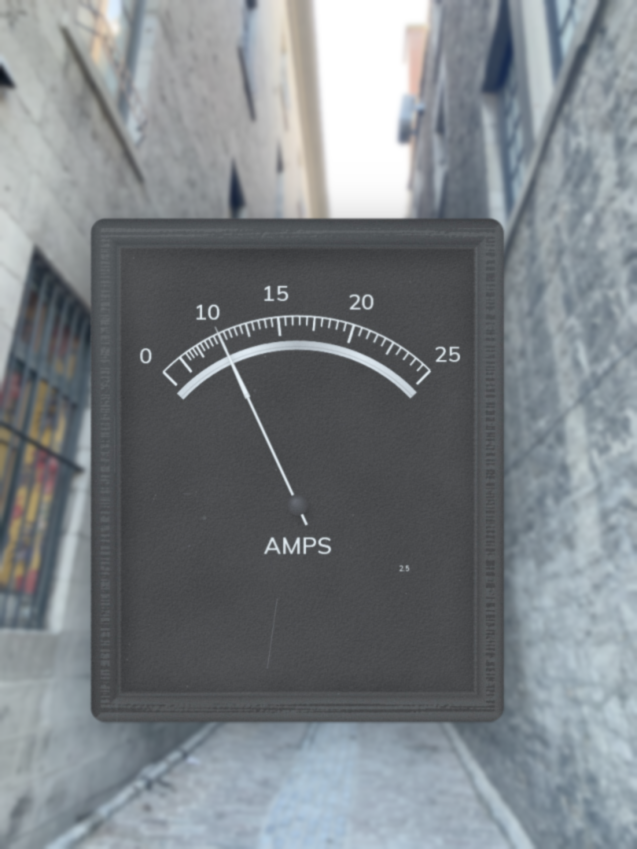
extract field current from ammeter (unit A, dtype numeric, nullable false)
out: 10 A
